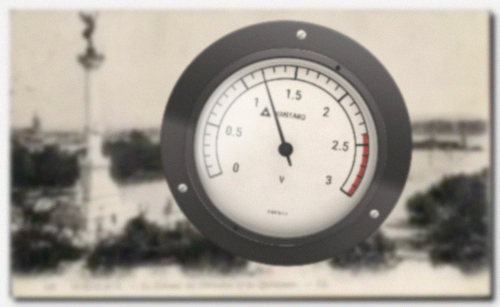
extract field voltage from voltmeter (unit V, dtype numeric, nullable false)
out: 1.2 V
